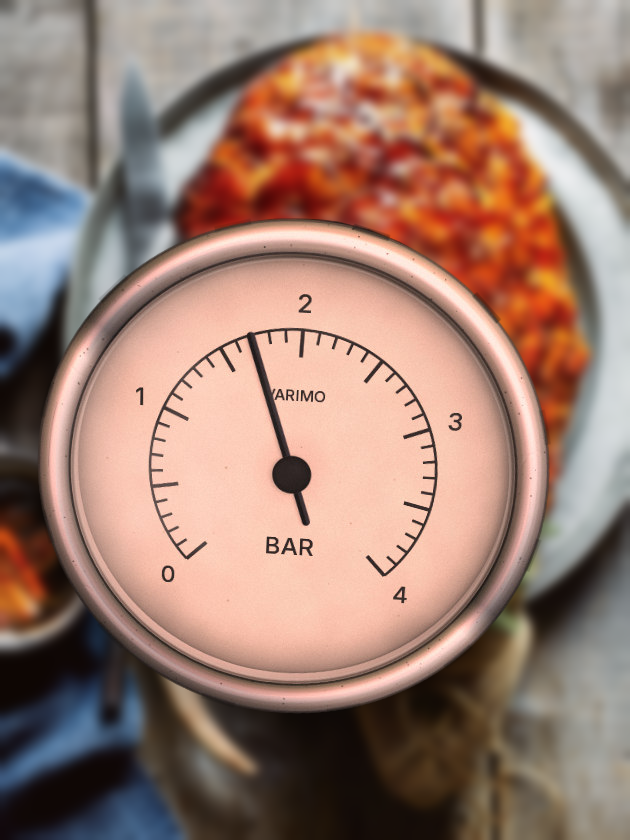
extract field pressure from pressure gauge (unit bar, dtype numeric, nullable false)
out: 1.7 bar
